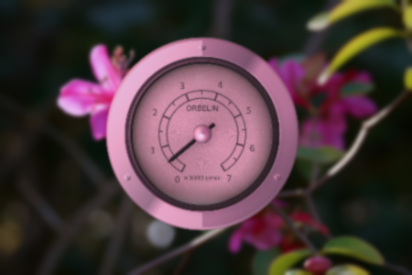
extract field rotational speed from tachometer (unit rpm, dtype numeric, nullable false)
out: 500 rpm
